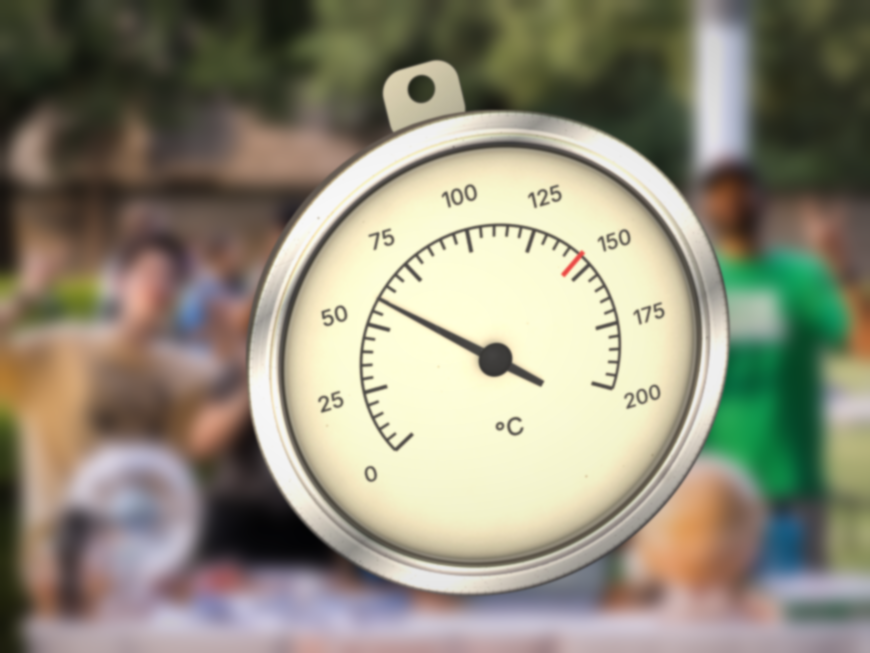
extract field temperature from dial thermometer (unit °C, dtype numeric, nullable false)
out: 60 °C
